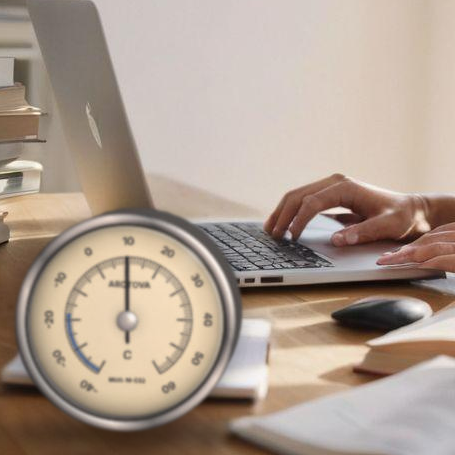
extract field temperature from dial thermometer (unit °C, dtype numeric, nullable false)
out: 10 °C
